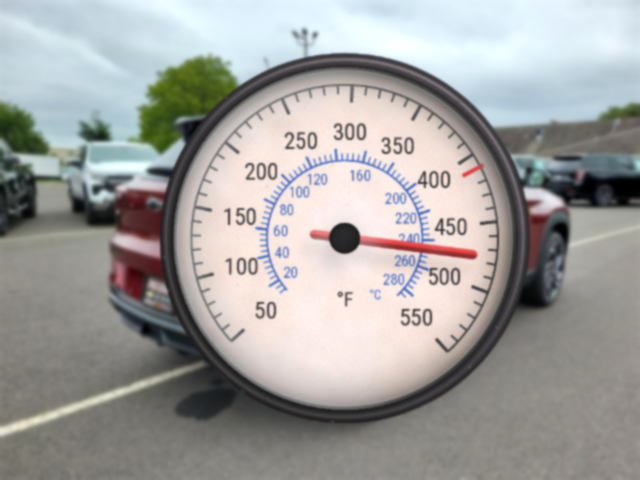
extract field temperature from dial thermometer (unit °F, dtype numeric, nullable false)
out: 475 °F
